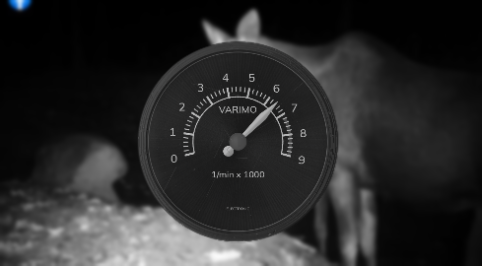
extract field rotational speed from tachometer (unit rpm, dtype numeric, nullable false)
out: 6400 rpm
